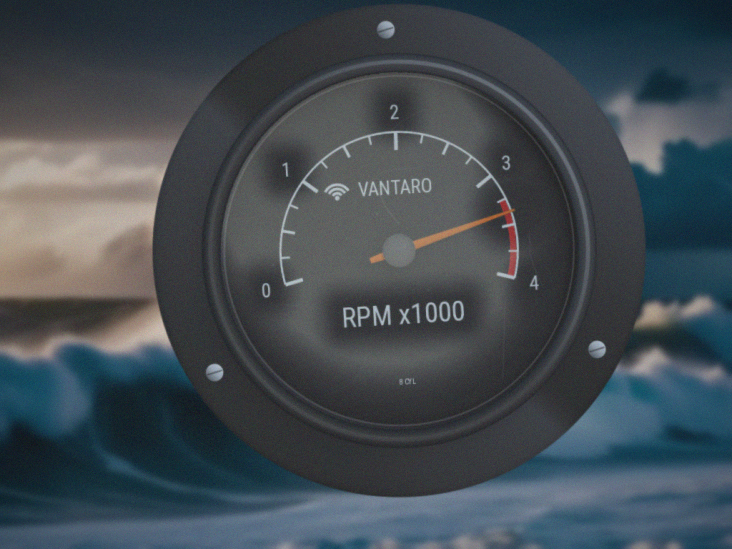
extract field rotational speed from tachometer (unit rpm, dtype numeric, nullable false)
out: 3375 rpm
